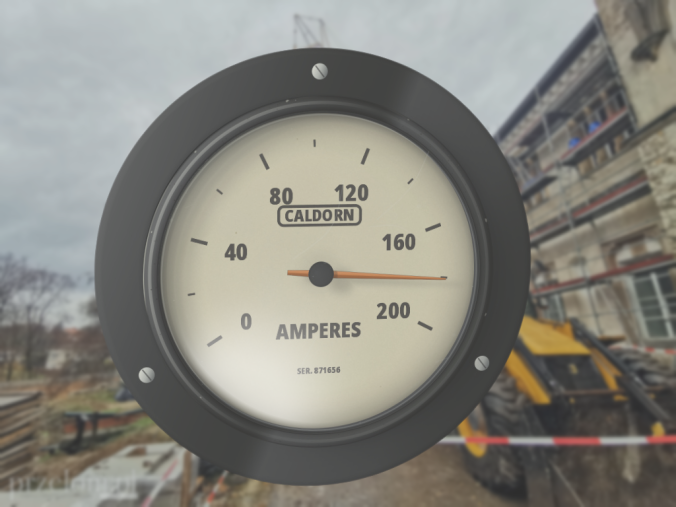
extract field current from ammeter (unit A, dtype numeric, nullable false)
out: 180 A
